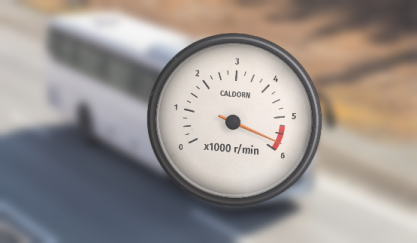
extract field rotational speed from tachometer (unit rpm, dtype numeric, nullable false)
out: 5750 rpm
